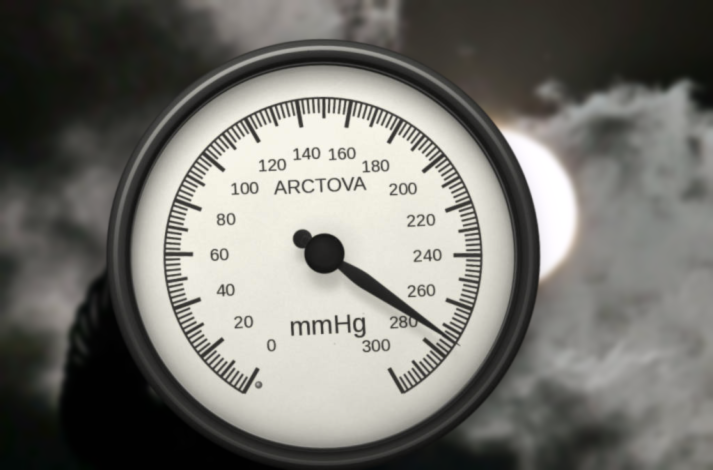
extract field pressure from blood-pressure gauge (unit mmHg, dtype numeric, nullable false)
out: 274 mmHg
